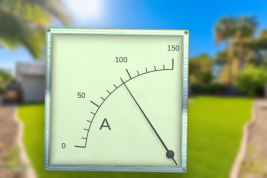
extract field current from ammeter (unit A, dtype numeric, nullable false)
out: 90 A
